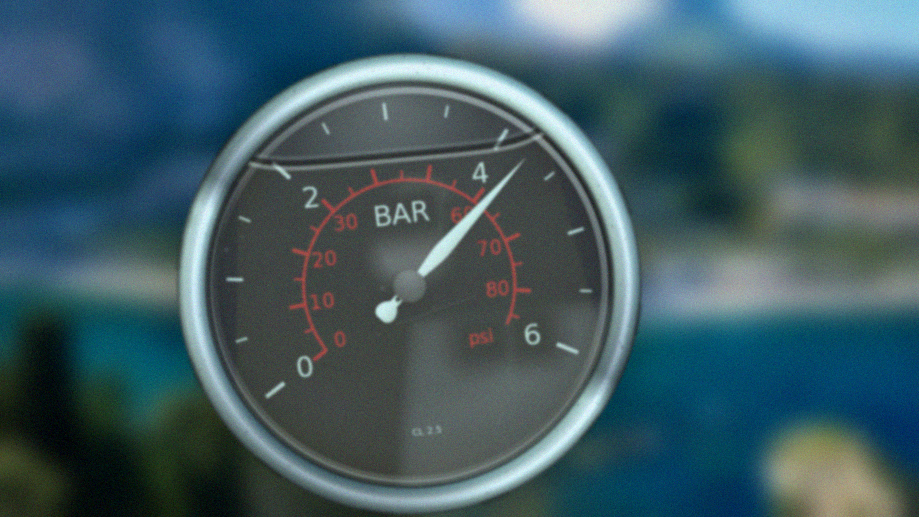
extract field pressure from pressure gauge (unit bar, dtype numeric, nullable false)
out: 4.25 bar
